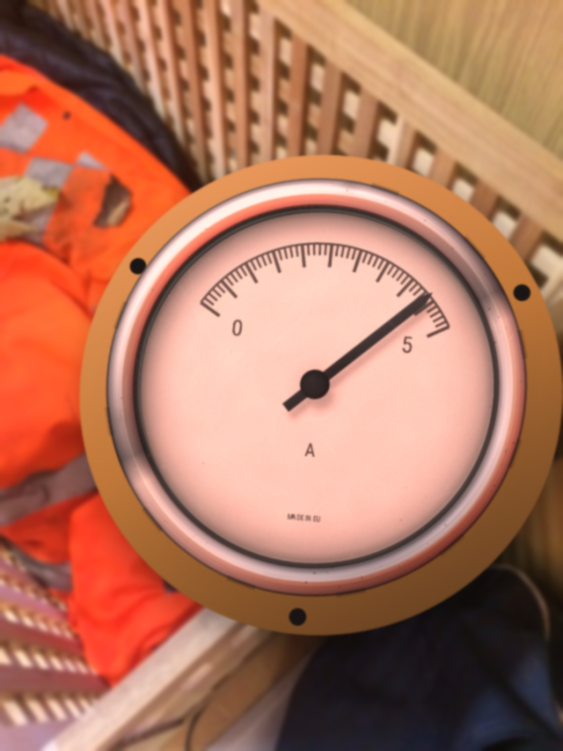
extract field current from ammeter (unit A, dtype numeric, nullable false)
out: 4.4 A
